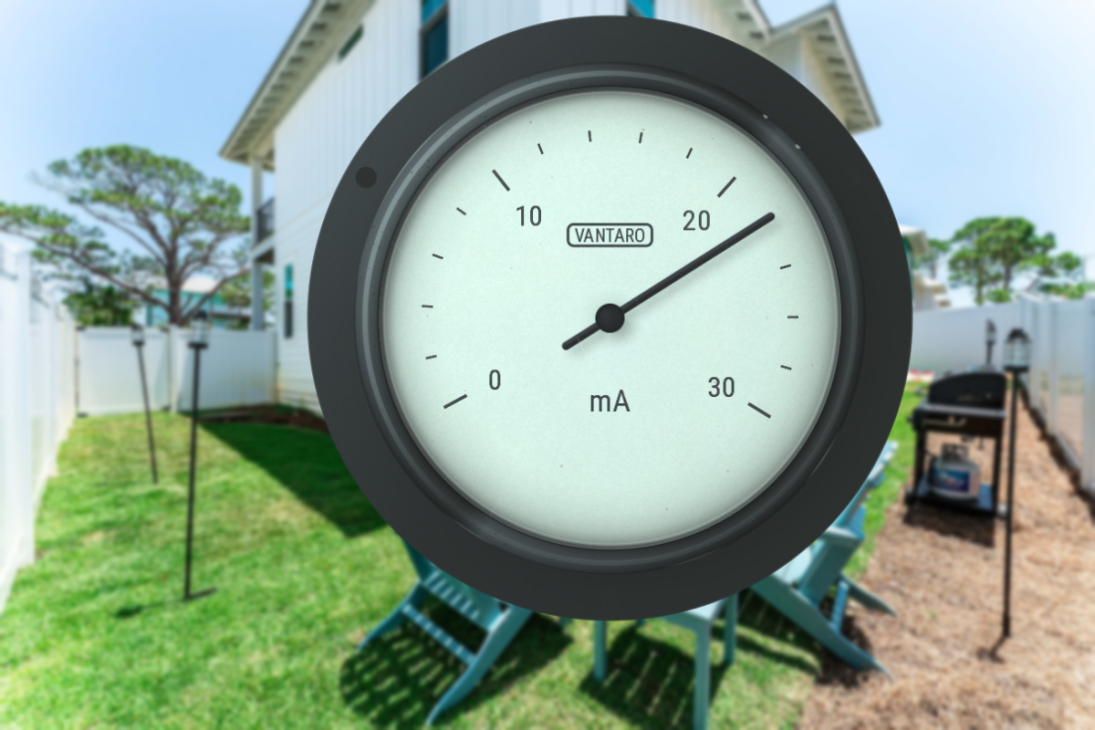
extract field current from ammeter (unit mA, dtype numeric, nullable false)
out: 22 mA
